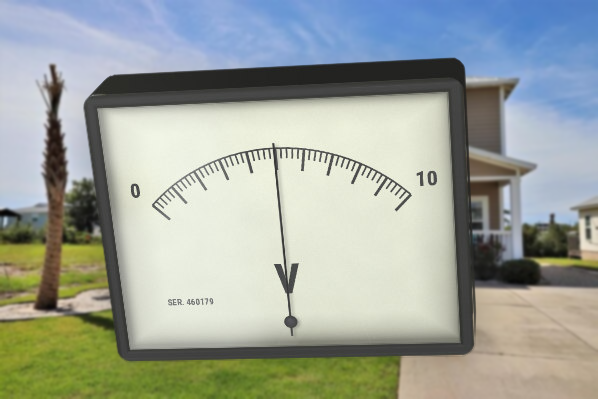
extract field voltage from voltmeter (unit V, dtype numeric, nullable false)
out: 5 V
